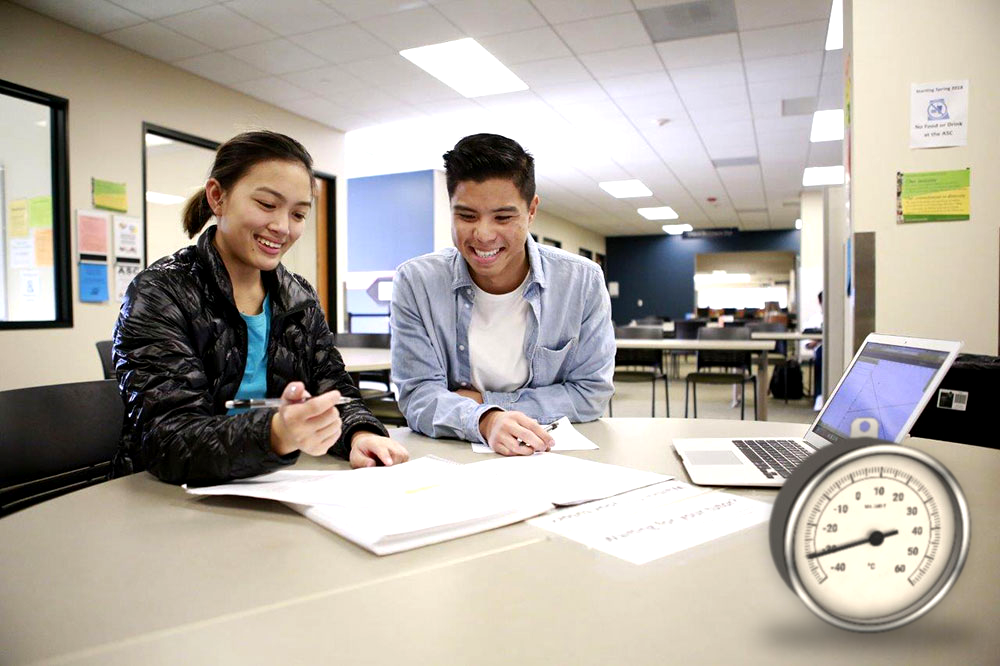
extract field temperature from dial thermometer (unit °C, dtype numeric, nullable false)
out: -30 °C
